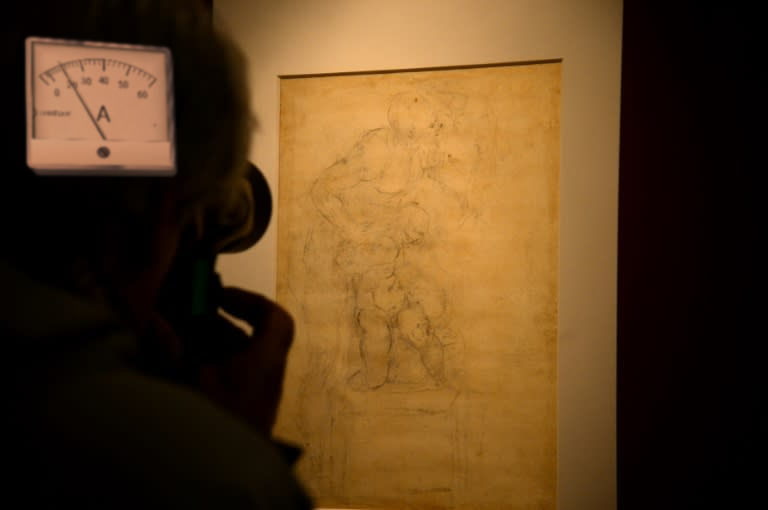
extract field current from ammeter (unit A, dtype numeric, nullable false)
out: 20 A
